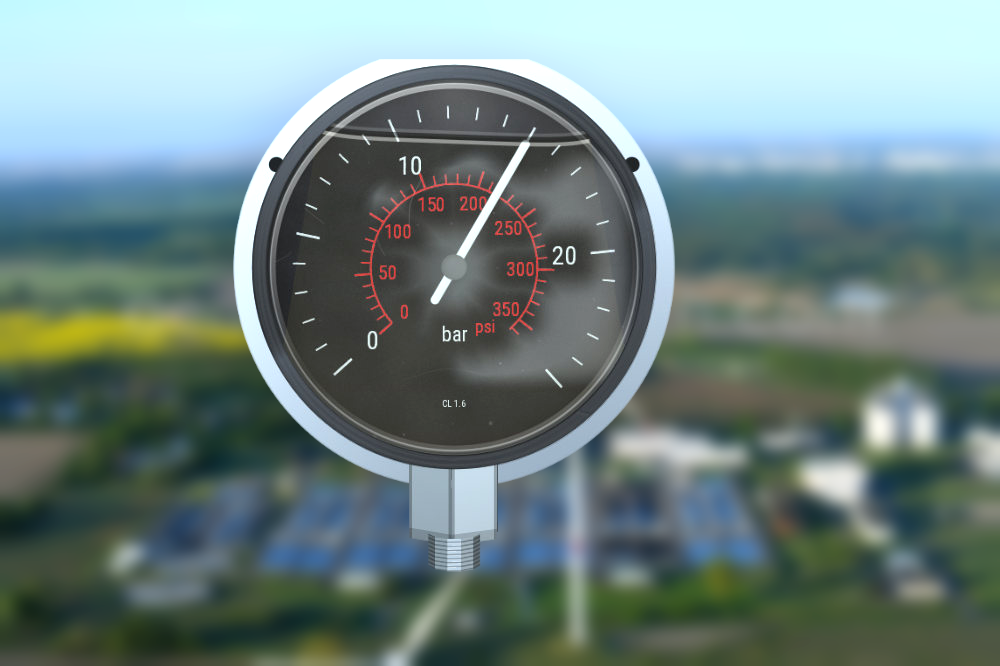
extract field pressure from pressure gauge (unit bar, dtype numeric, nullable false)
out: 15 bar
